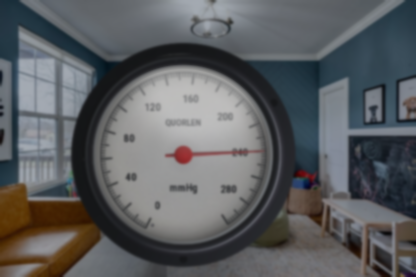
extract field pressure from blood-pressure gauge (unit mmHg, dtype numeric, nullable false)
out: 240 mmHg
